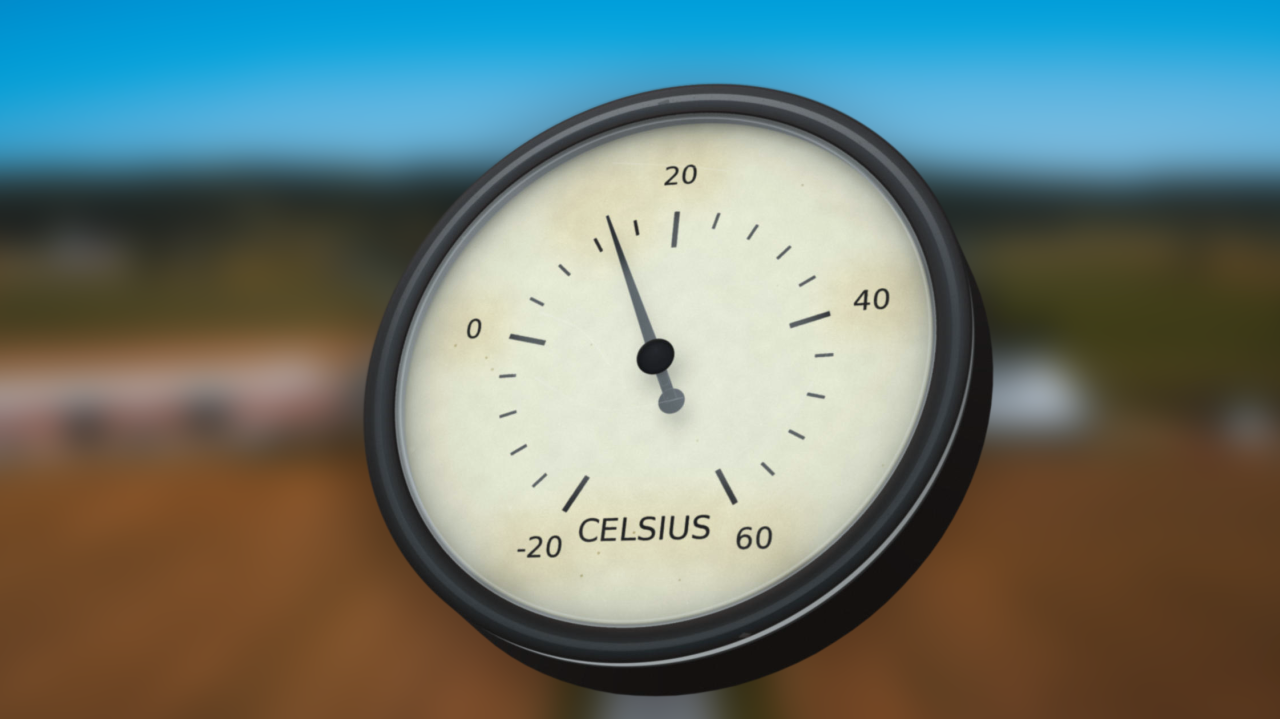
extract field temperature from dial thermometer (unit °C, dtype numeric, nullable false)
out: 14 °C
